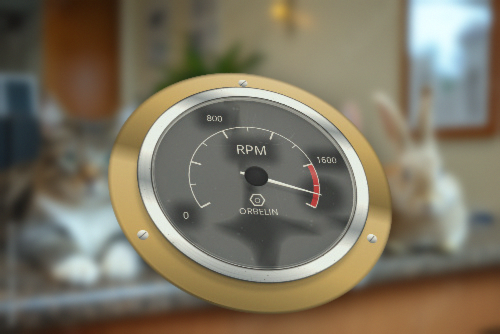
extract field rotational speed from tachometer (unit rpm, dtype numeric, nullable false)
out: 1900 rpm
